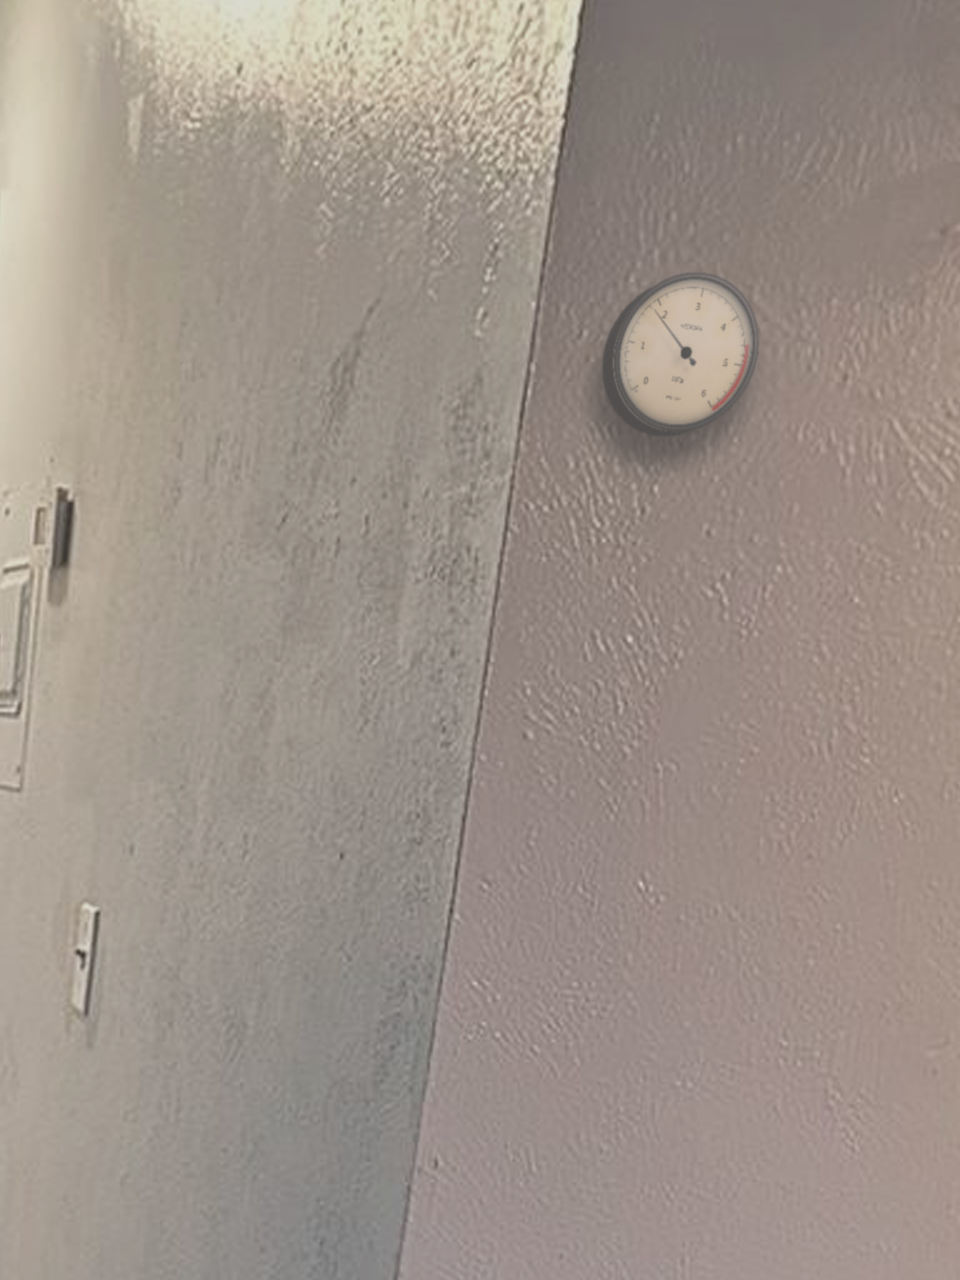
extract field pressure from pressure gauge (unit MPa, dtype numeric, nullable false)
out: 1.8 MPa
